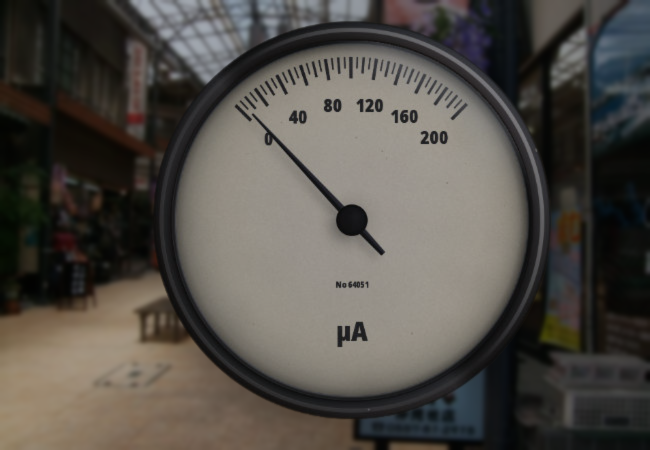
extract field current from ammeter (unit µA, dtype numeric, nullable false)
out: 5 µA
